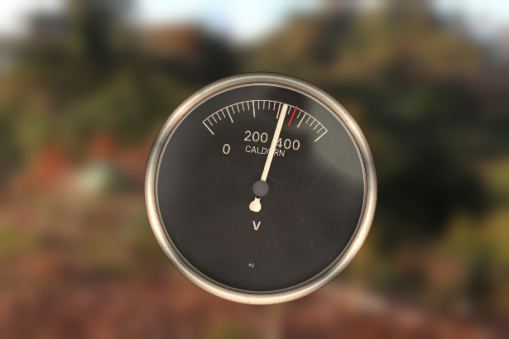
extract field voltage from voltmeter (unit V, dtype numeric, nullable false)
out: 320 V
